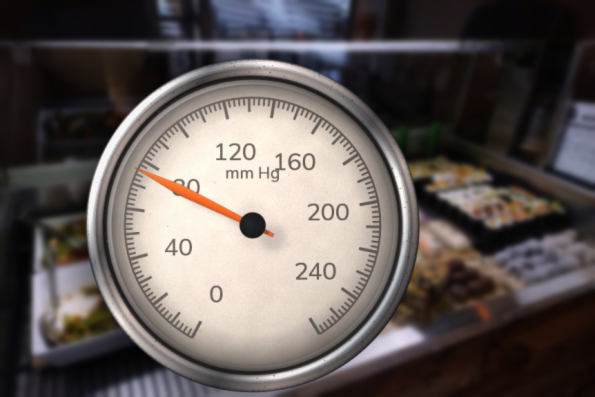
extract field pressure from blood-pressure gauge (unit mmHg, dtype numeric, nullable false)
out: 76 mmHg
